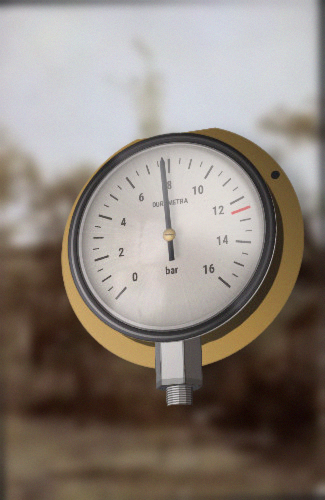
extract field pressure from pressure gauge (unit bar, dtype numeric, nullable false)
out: 7.75 bar
